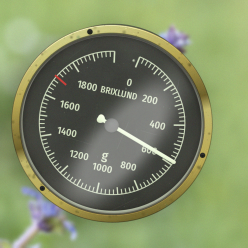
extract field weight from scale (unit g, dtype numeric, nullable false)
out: 580 g
